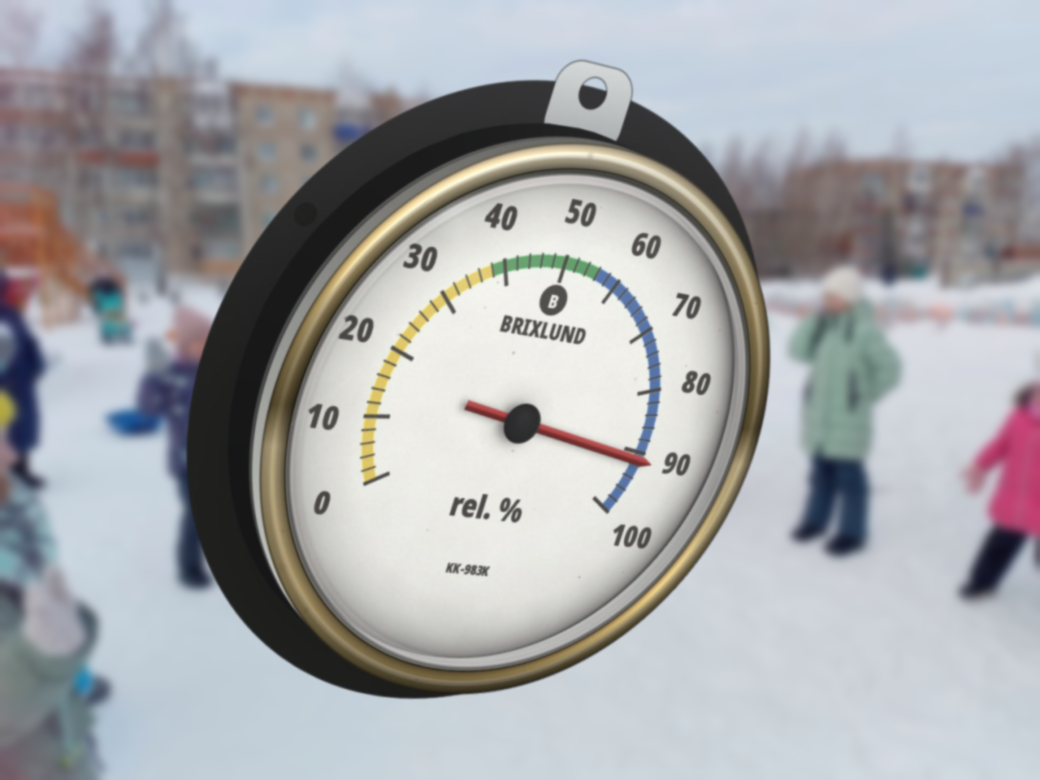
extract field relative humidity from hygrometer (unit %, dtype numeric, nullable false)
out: 91 %
